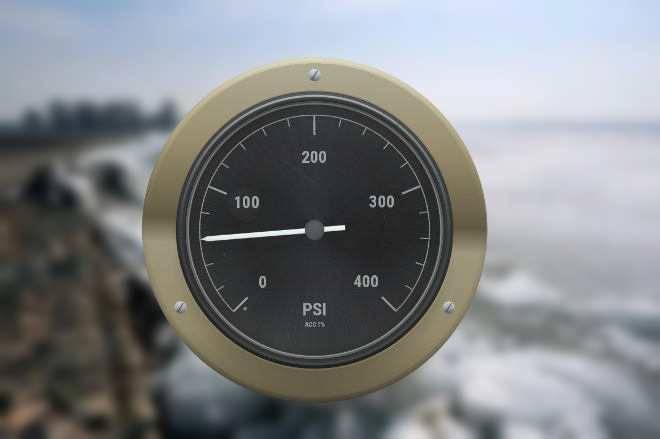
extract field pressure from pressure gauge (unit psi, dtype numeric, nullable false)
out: 60 psi
